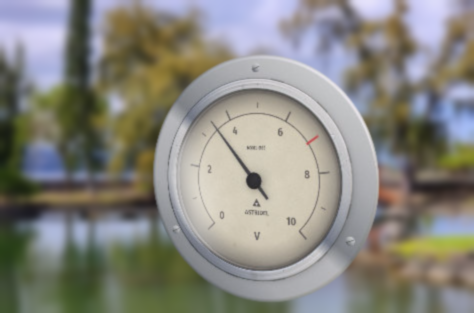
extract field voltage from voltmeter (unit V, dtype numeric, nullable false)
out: 3.5 V
